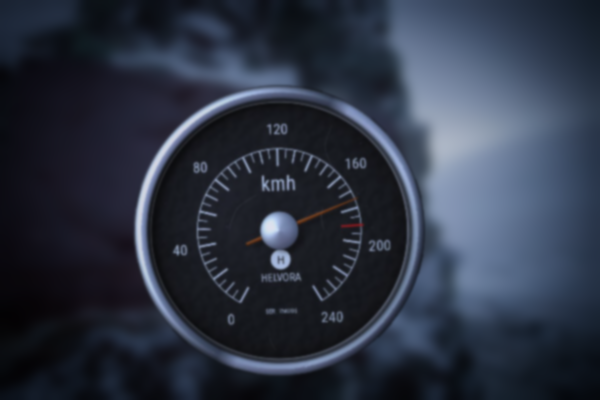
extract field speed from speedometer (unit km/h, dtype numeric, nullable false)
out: 175 km/h
